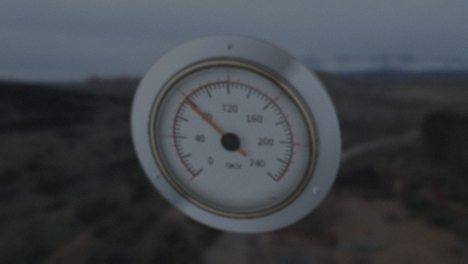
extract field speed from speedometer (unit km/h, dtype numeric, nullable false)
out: 80 km/h
